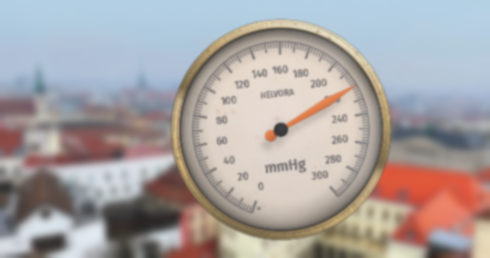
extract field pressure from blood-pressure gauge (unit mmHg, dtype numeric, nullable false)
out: 220 mmHg
